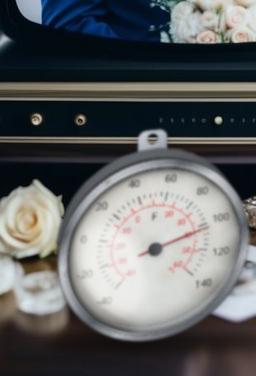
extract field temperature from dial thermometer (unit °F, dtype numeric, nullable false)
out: 100 °F
